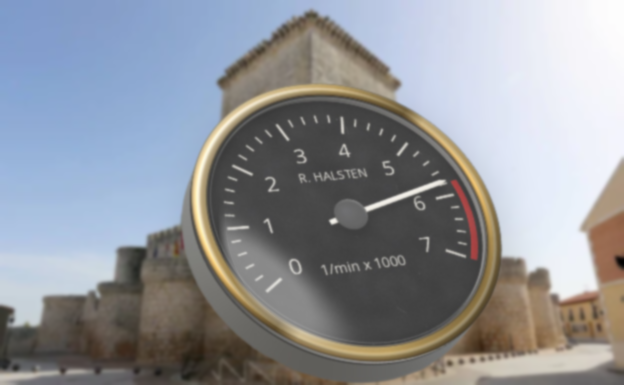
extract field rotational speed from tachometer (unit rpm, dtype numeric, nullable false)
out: 5800 rpm
